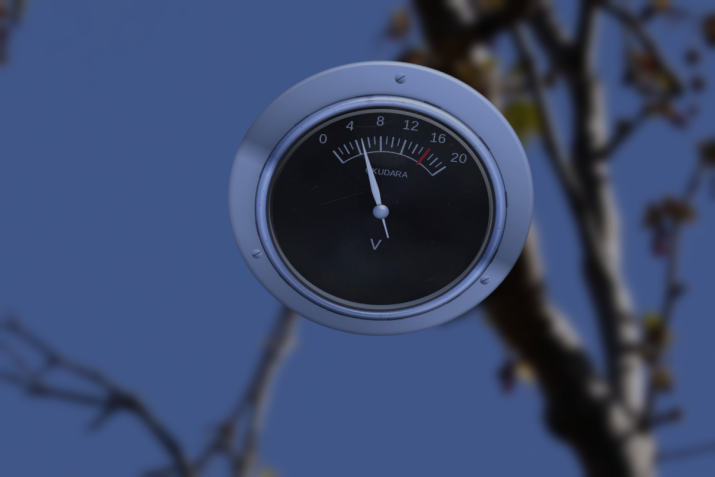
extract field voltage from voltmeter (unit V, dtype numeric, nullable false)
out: 5 V
